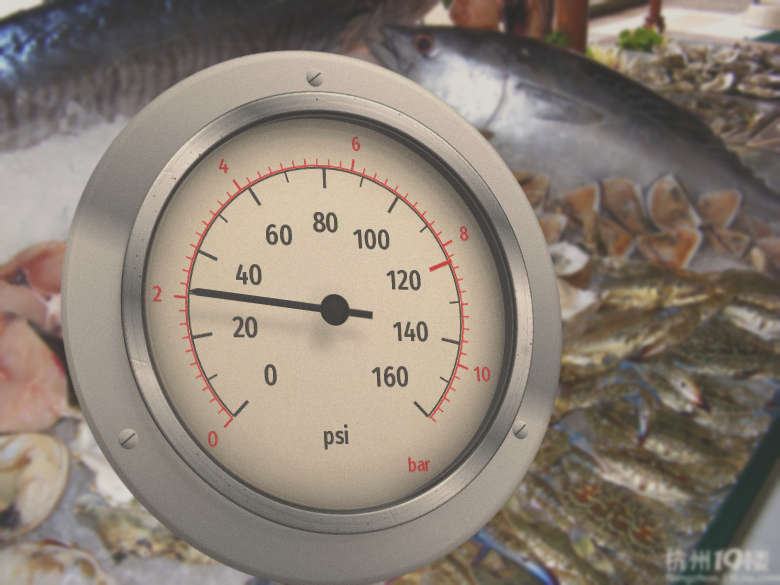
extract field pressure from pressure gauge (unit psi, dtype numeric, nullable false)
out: 30 psi
